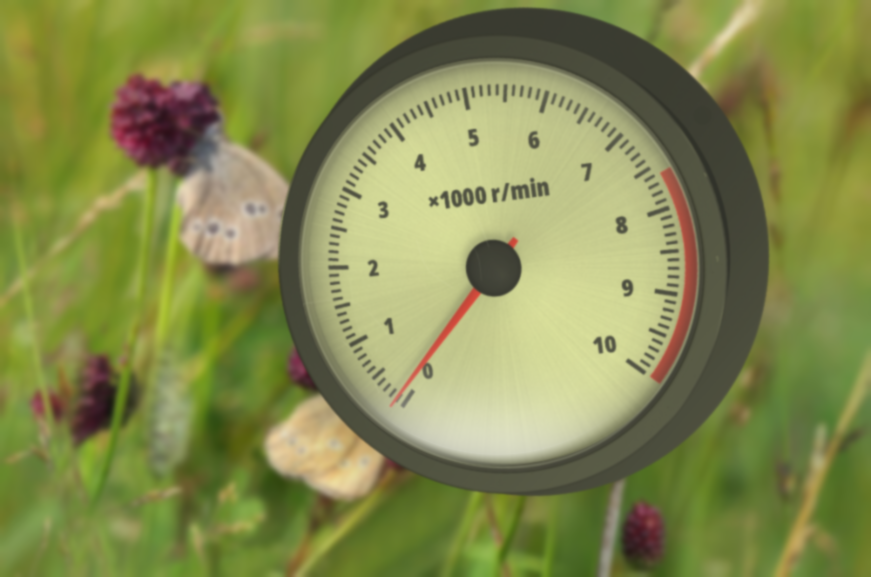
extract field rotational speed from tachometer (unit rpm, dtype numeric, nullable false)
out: 100 rpm
